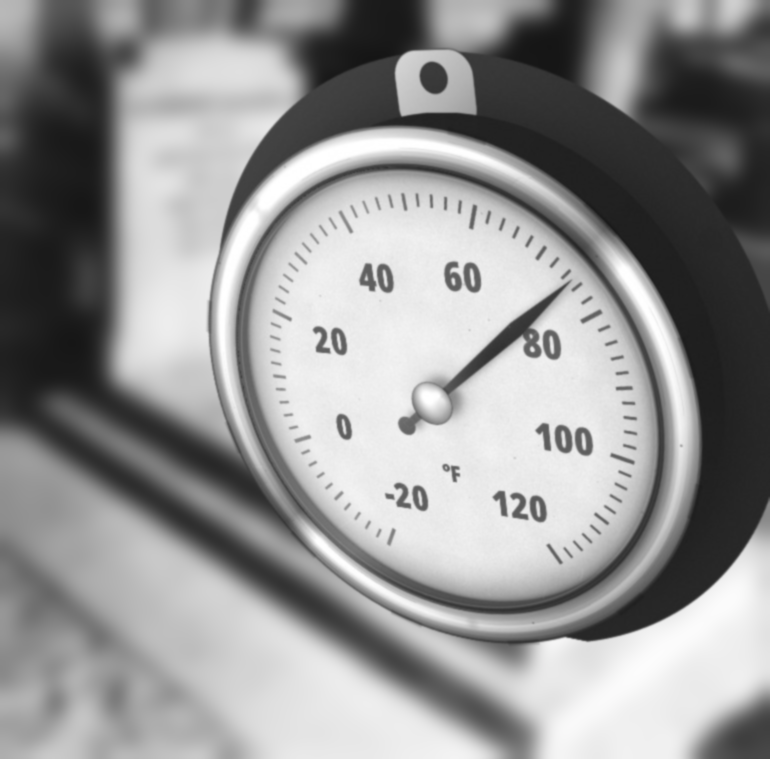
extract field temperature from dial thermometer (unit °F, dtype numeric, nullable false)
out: 75 °F
